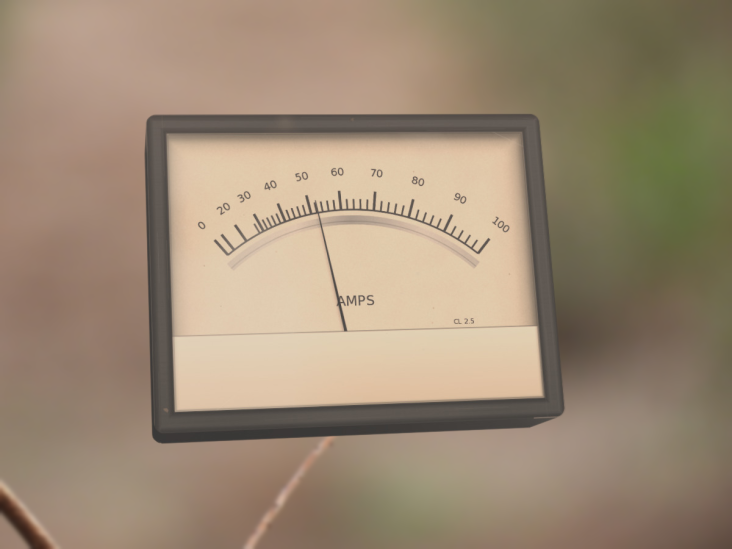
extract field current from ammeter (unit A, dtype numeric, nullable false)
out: 52 A
